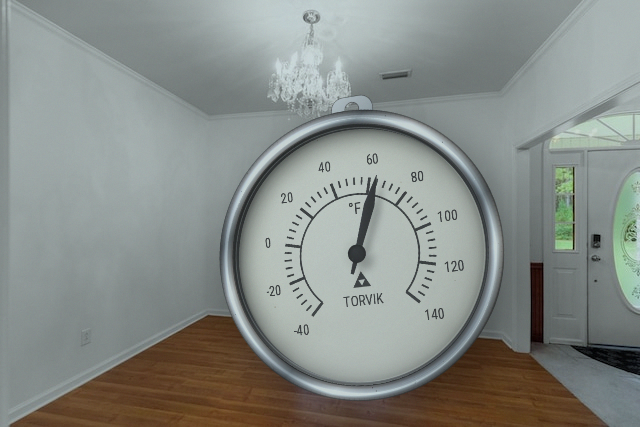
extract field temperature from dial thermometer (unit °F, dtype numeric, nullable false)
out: 64 °F
